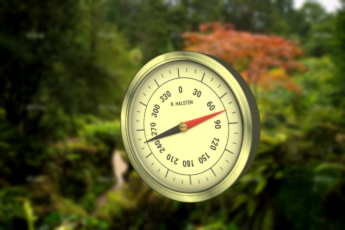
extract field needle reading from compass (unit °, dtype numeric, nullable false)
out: 75 °
